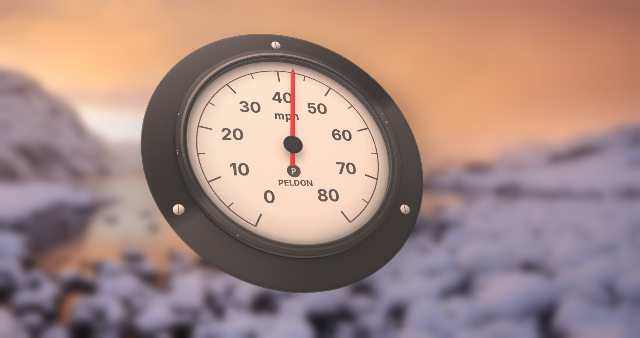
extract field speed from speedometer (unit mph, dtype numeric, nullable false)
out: 42.5 mph
